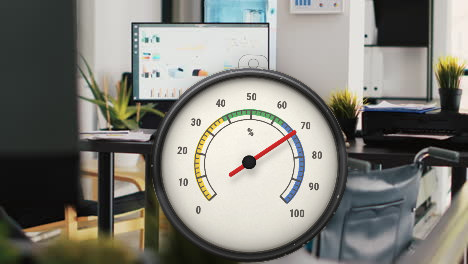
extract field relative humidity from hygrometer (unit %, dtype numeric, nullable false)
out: 70 %
